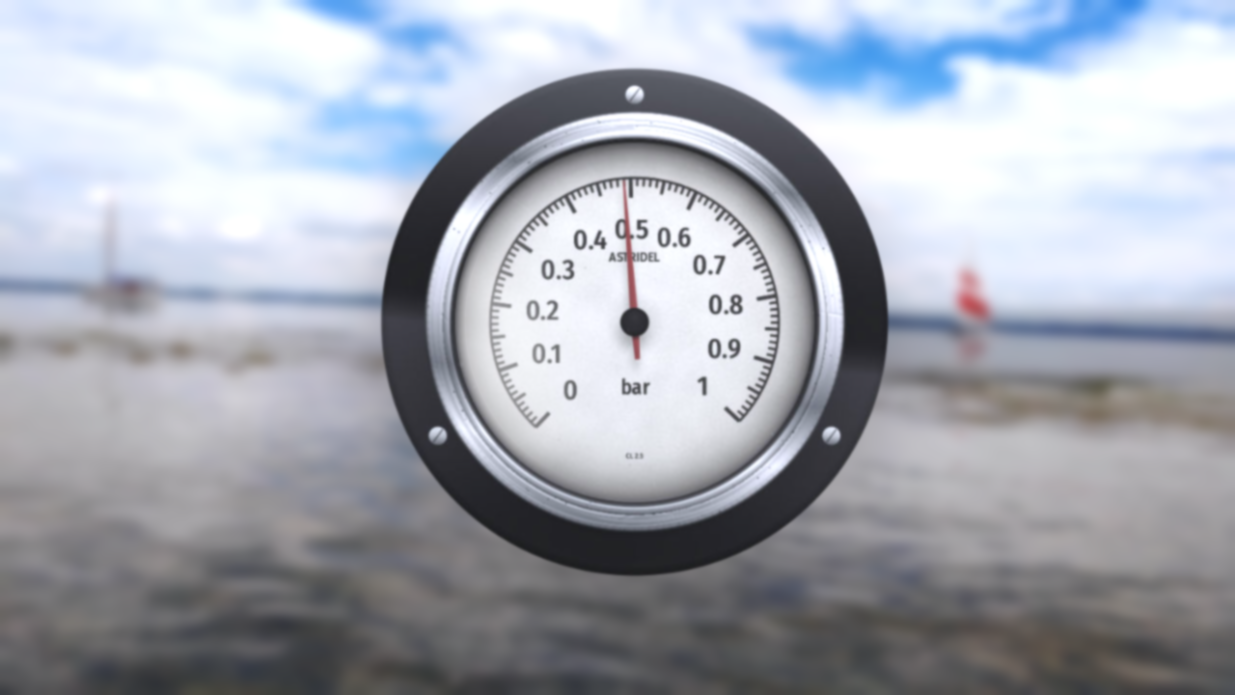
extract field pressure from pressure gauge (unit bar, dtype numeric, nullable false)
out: 0.49 bar
